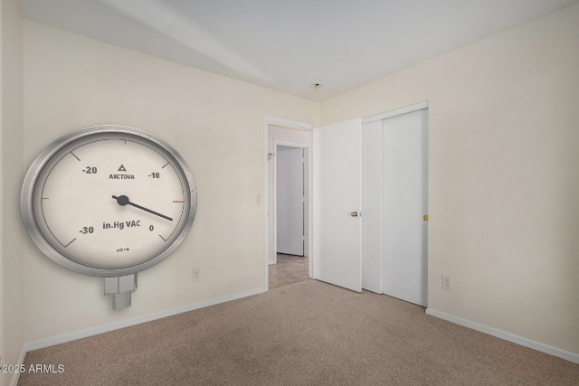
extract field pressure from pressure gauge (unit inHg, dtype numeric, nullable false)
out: -2.5 inHg
